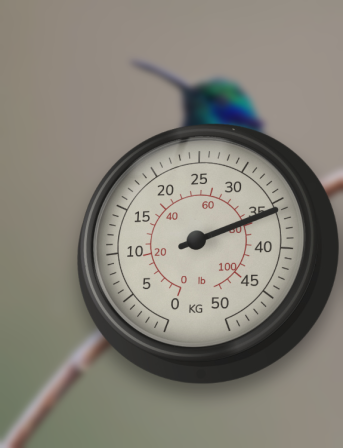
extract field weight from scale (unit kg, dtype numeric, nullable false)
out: 36 kg
